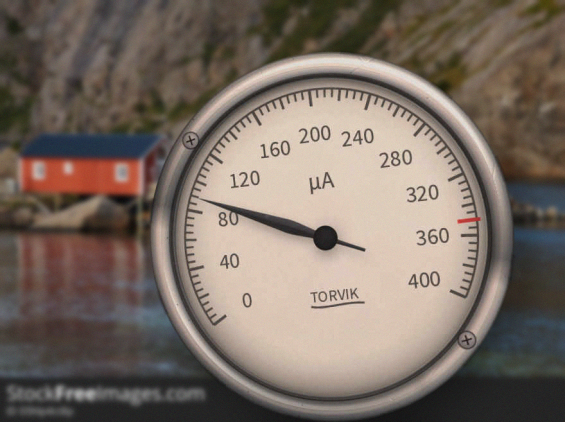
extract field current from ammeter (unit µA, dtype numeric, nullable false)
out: 90 µA
